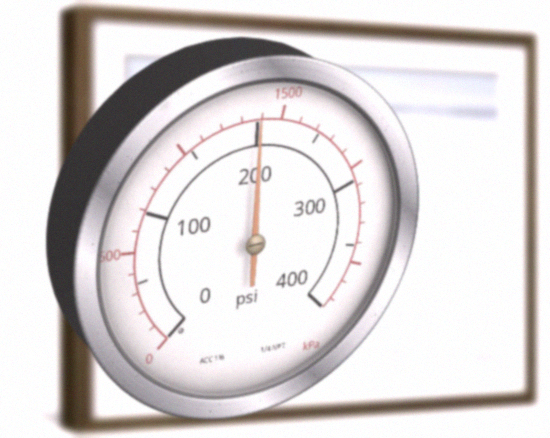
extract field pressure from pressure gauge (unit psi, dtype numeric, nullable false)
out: 200 psi
